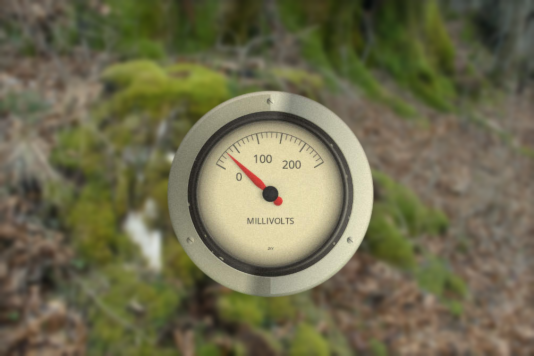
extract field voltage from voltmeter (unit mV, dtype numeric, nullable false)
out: 30 mV
